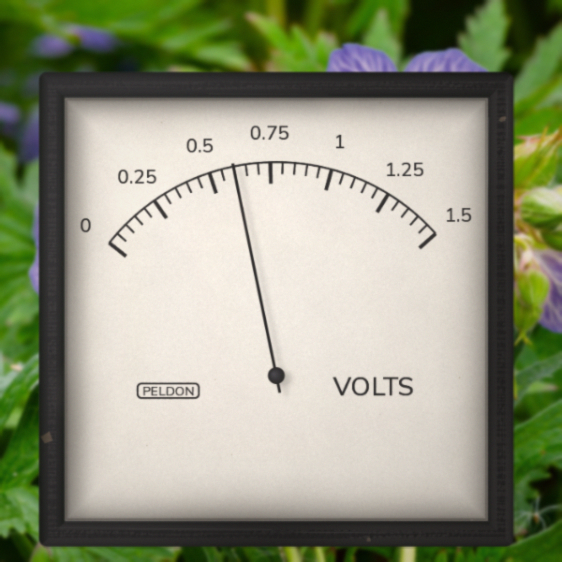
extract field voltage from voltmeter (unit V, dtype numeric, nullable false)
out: 0.6 V
